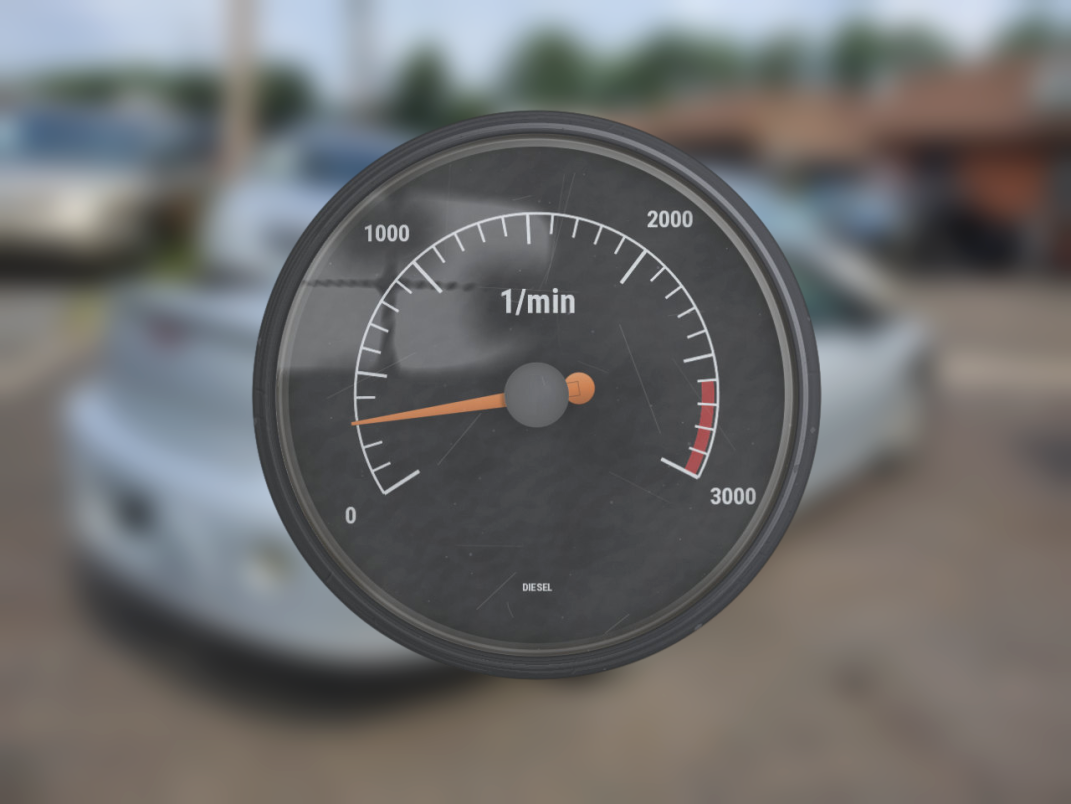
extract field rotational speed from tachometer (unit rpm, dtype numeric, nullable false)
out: 300 rpm
